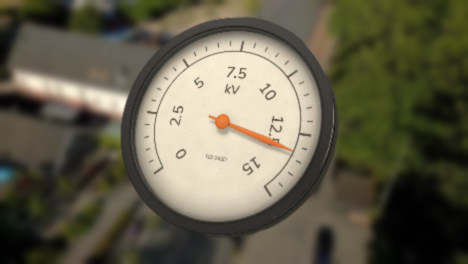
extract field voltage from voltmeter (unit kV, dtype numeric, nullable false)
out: 13.25 kV
